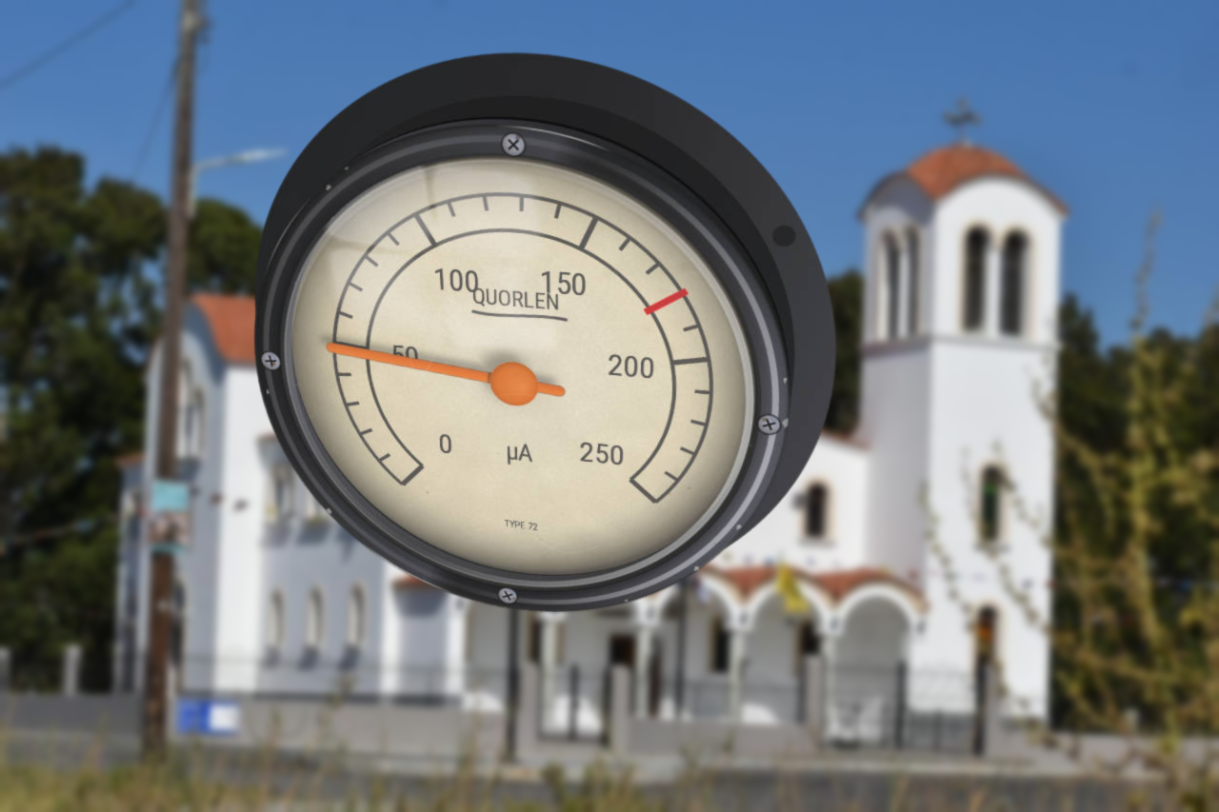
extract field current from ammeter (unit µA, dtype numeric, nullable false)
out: 50 µA
